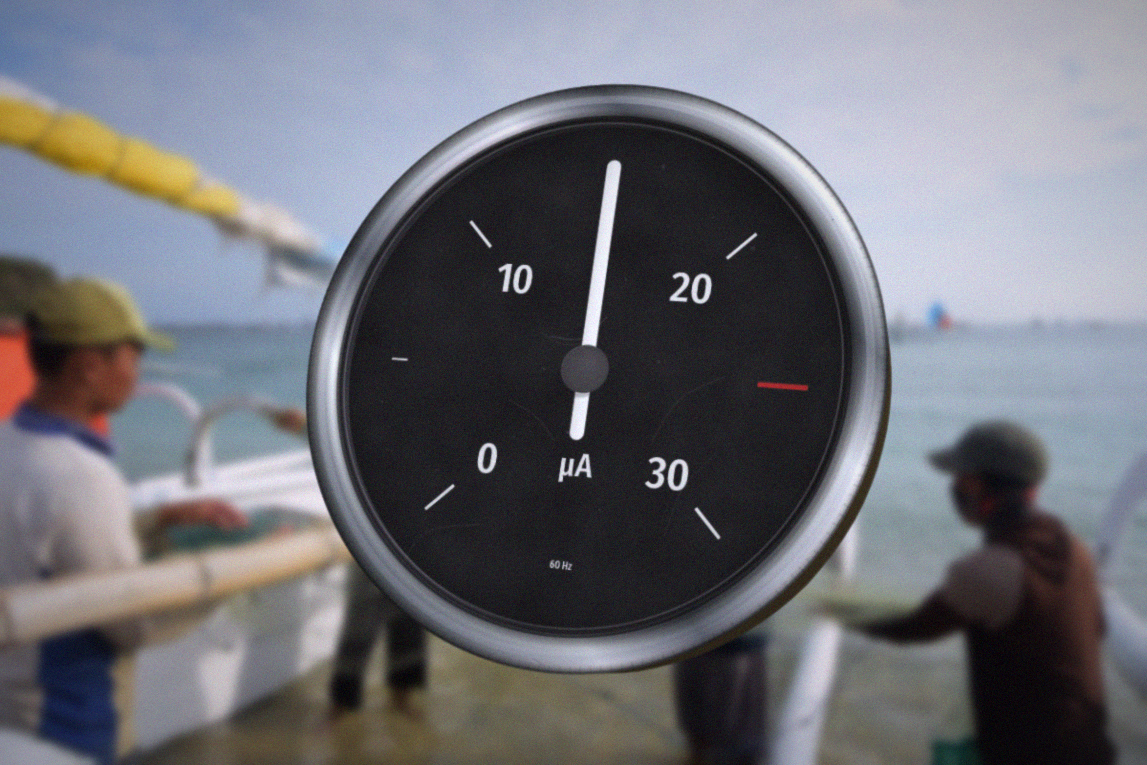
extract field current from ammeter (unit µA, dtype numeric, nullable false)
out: 15 µA
